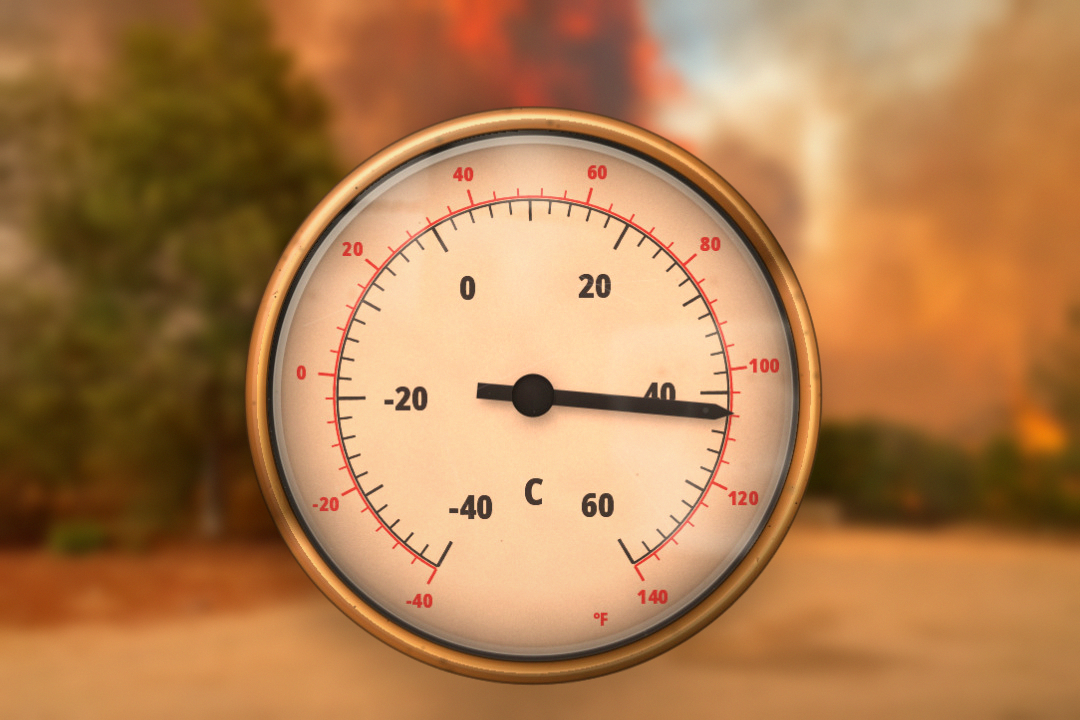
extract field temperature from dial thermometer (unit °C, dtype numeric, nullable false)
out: 42 °C
